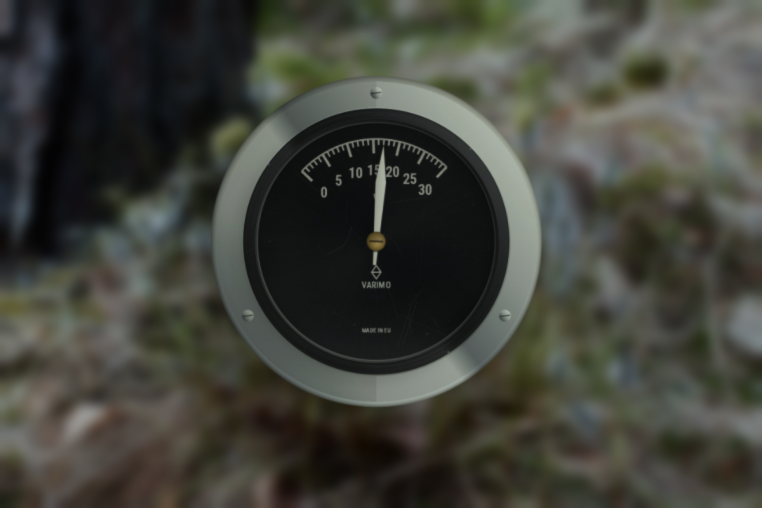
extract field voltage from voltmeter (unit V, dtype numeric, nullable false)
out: 17 V
